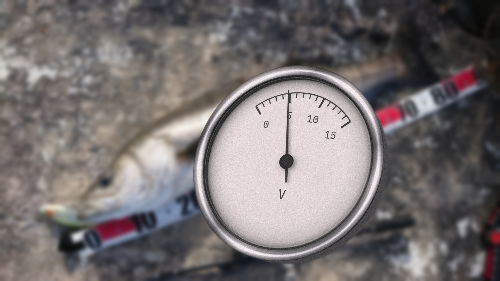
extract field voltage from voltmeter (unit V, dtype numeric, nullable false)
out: 5 V
